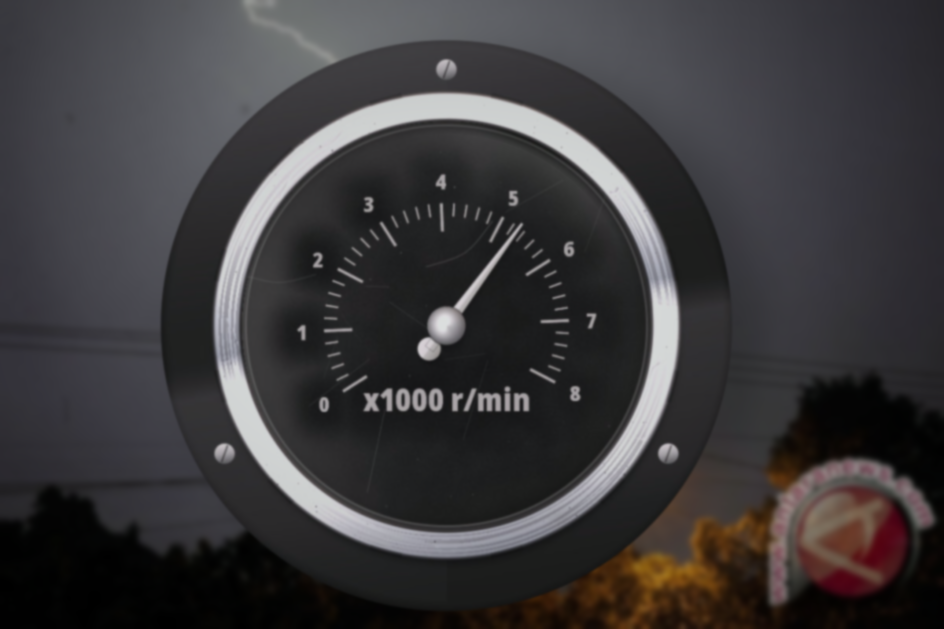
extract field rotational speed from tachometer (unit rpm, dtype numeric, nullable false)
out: 5300 rpm
